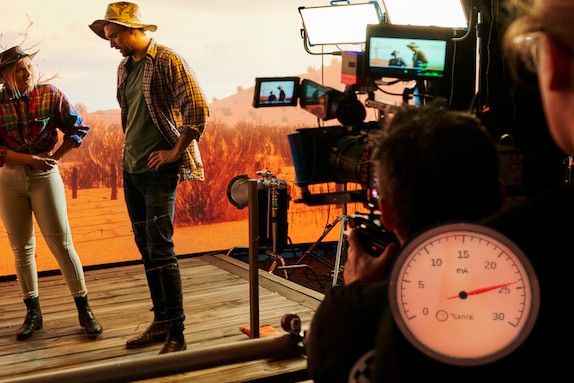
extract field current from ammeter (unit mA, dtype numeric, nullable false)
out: 24 mA
